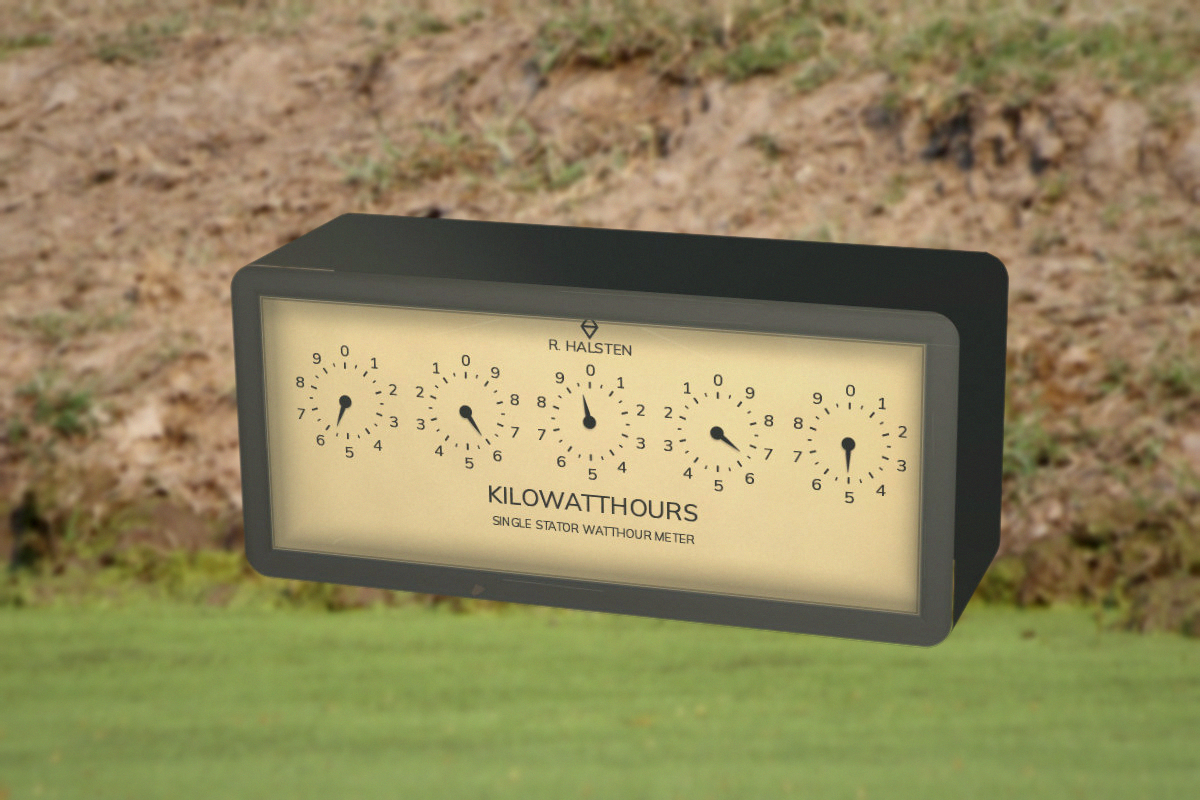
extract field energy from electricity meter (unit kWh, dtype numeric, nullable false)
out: 55965 kWh
